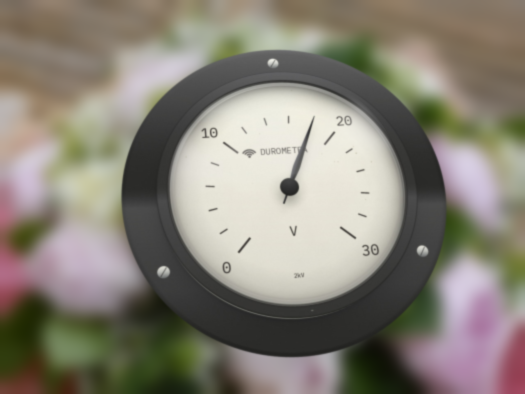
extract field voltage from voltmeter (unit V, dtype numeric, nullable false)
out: 18 V
